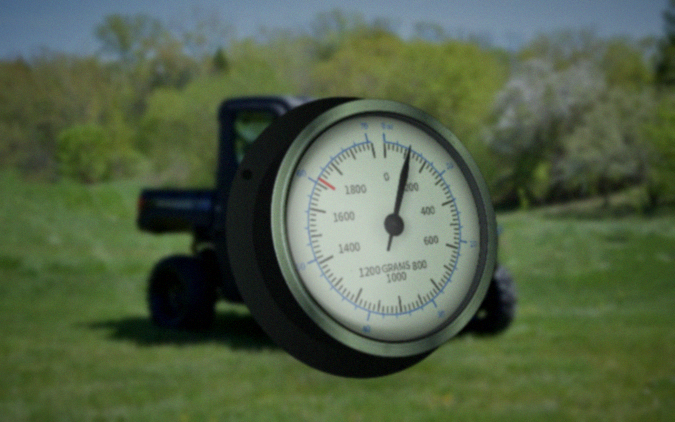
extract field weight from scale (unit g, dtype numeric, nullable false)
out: 100 g
